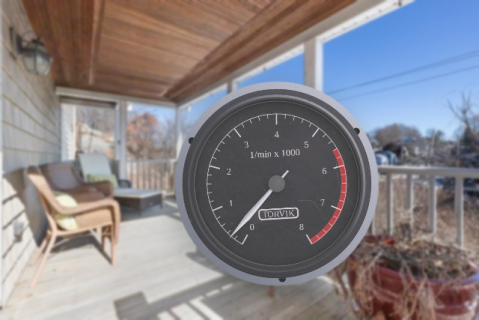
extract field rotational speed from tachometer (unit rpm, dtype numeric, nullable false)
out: 300 rpm
